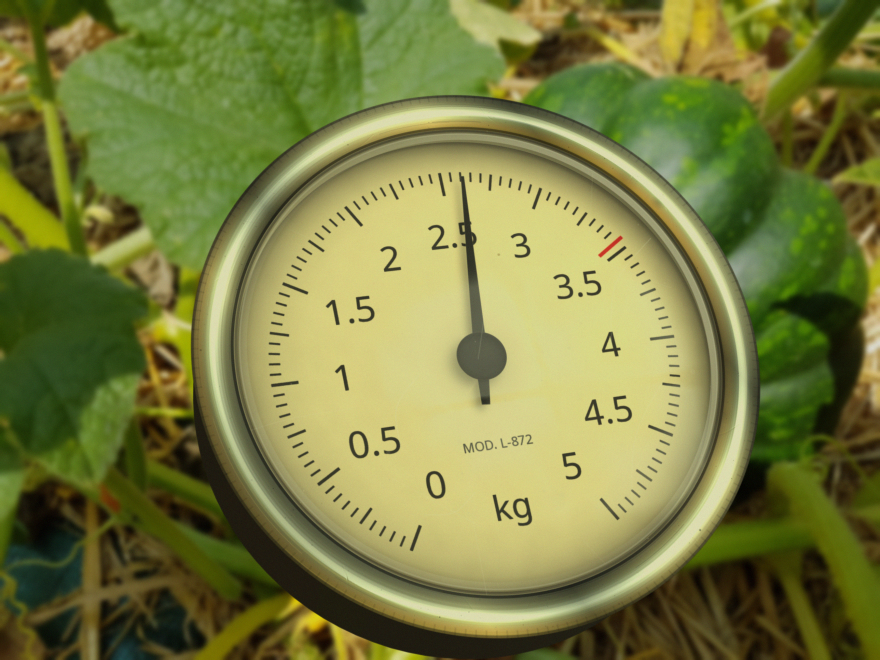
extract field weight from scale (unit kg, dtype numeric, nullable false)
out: 2.6 kg
